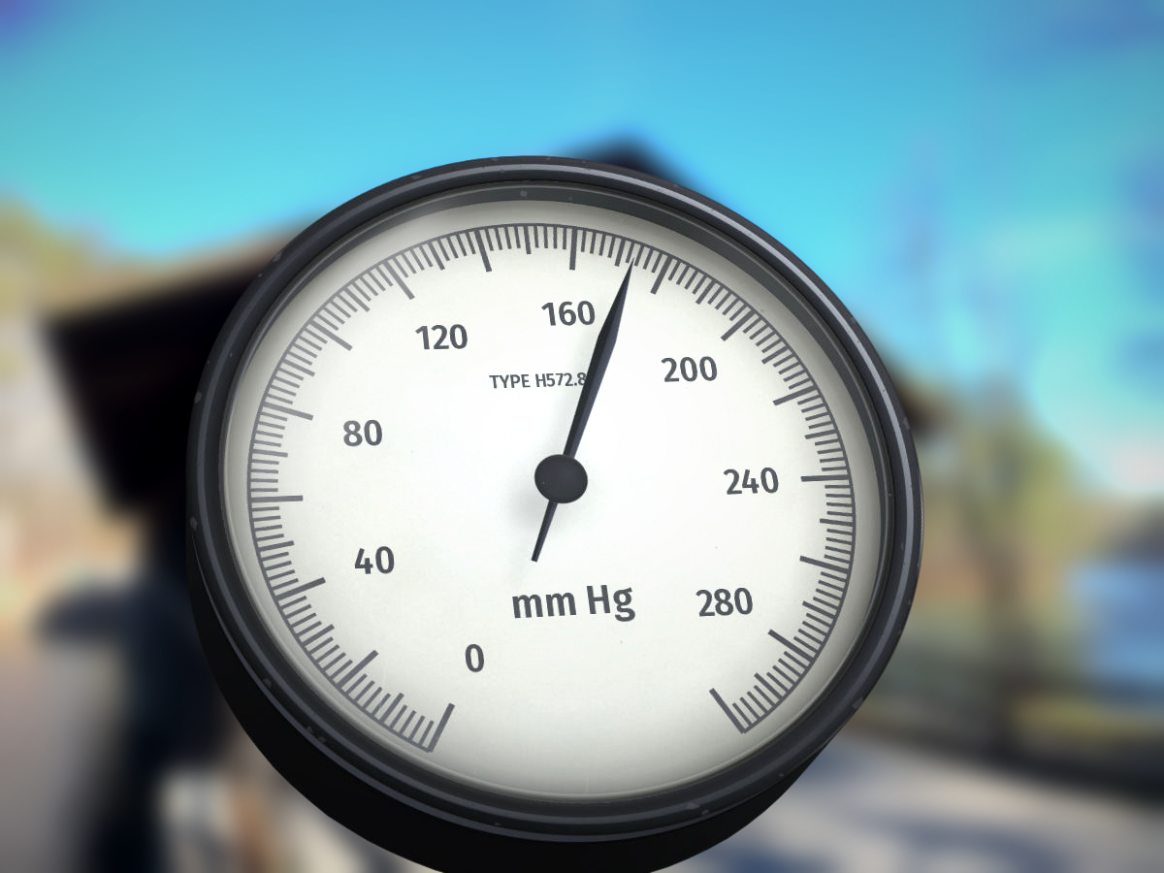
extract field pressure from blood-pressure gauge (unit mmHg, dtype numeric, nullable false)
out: 173 mmHg
